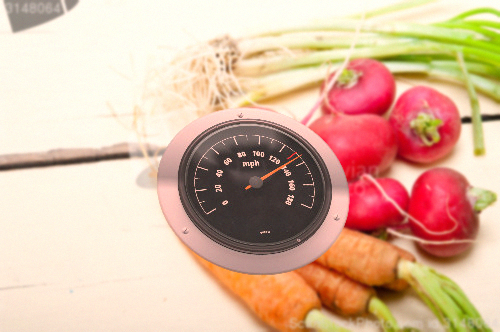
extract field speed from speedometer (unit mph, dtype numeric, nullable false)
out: 135 mph
